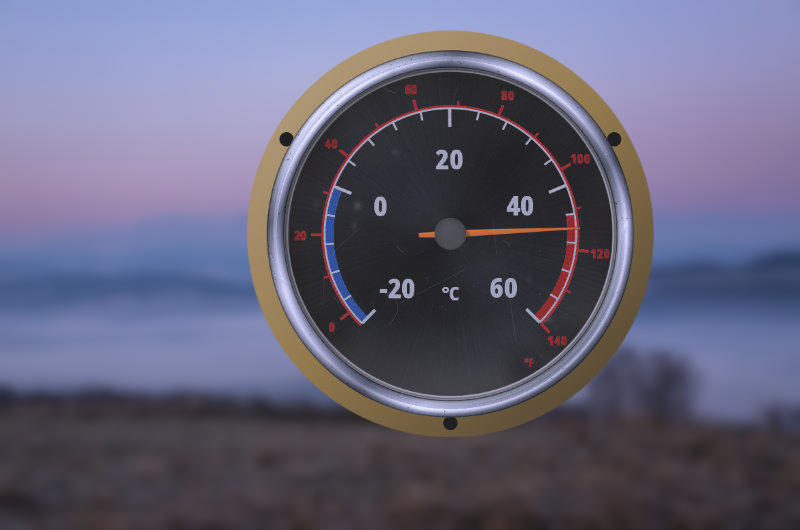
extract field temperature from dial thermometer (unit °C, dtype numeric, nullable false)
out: 46 °C
